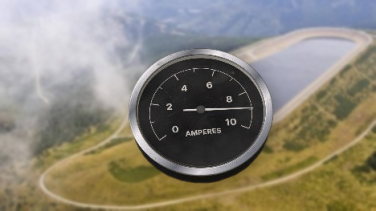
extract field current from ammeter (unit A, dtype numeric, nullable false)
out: 9 A
